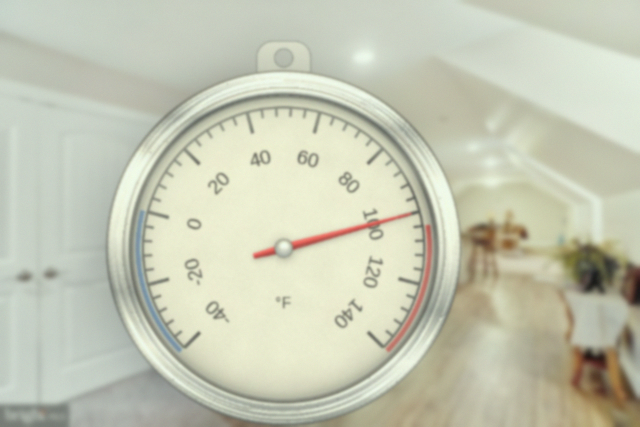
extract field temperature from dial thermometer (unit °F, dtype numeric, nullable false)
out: 100 °F
